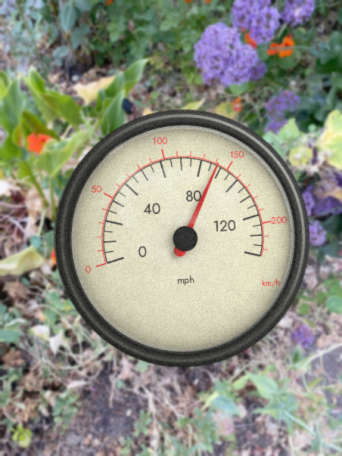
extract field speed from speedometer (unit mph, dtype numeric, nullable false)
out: 87.5 mph
